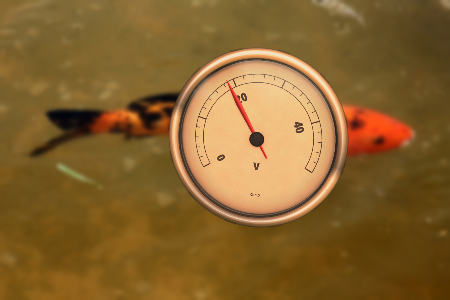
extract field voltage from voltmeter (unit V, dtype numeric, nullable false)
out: 19 V
